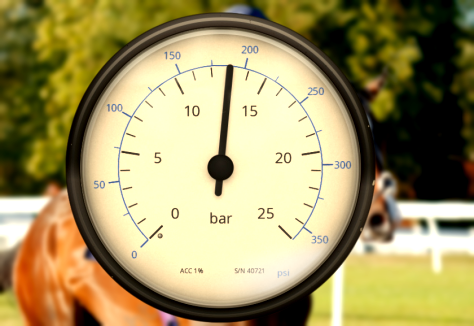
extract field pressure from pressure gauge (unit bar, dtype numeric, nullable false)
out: 13 bar
